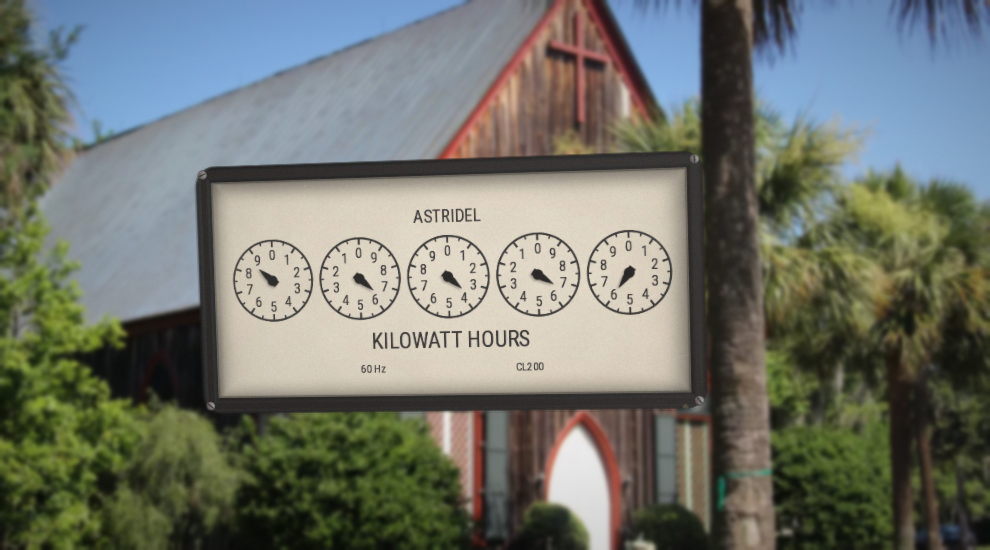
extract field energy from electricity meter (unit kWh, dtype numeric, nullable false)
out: 86366 kWh
